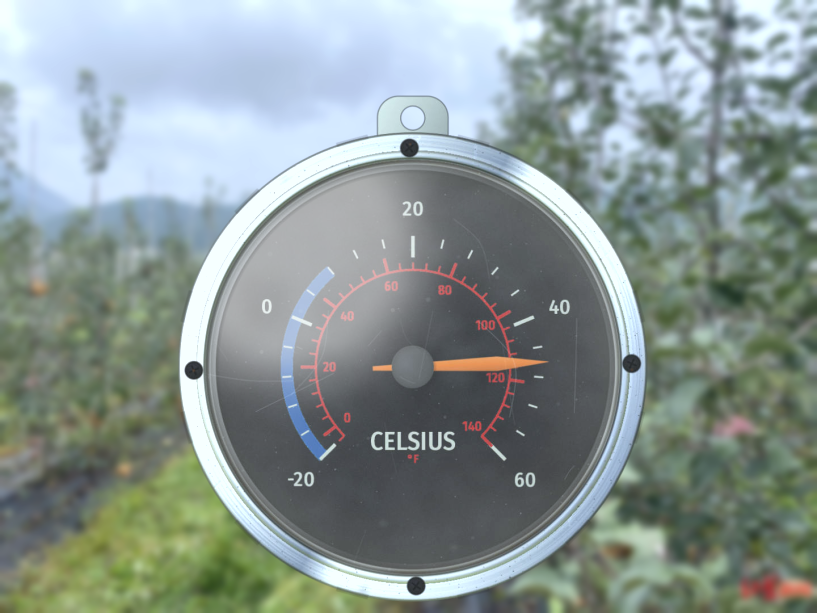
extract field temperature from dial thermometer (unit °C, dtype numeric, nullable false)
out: 46 °C
